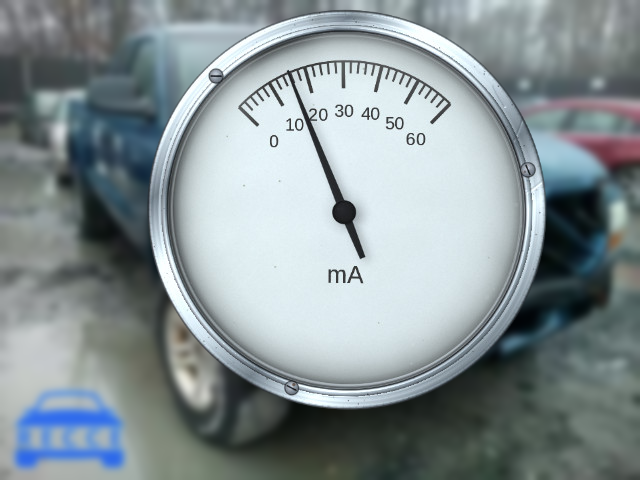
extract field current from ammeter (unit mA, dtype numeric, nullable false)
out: 16 mA
